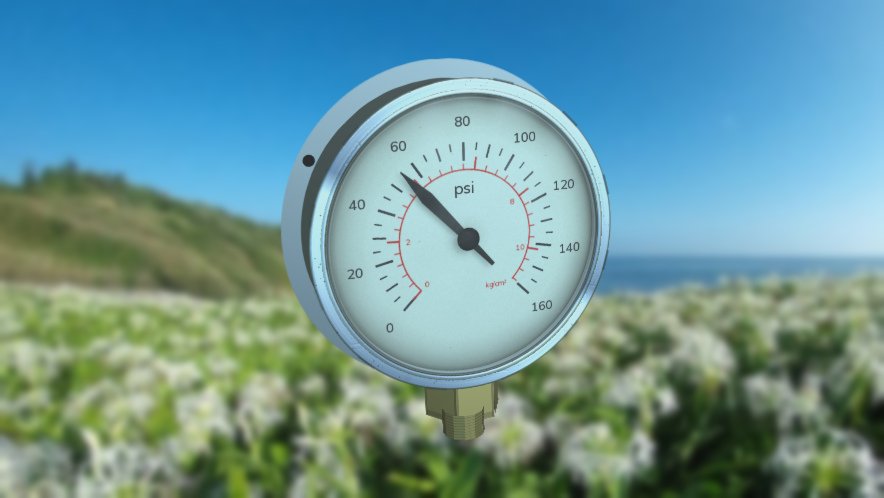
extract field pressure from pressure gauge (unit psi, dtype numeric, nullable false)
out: 55 psi
